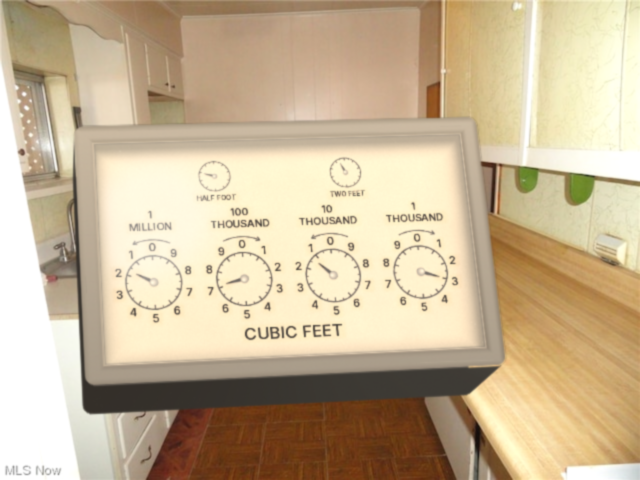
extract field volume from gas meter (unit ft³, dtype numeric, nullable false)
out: 171300 ft³
